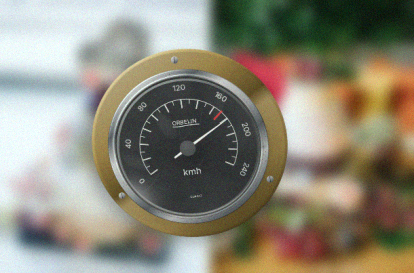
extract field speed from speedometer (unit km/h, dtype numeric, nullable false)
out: 180 km/h
